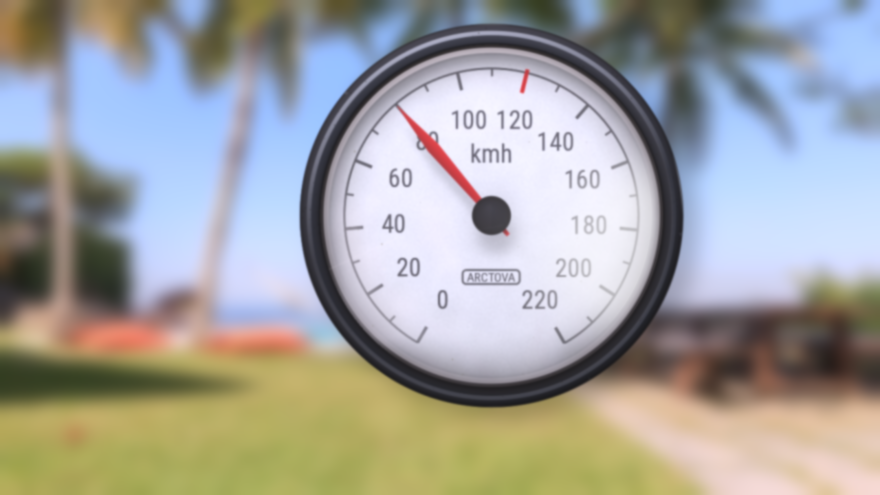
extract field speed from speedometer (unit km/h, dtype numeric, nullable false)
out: 80 km/h
